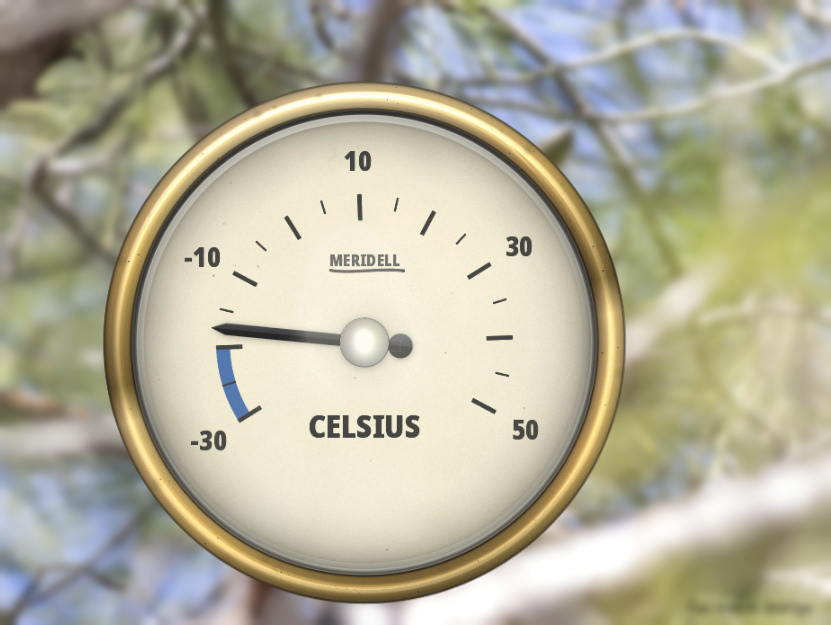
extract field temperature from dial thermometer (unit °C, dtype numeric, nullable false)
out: -17.5 °C
